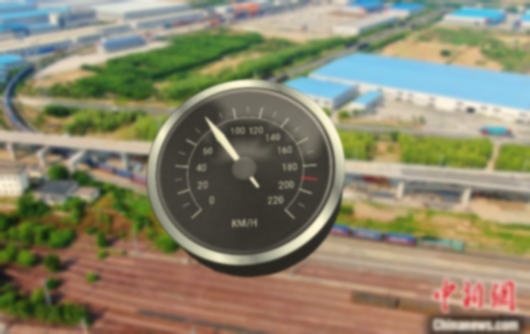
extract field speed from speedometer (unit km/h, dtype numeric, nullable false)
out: 80 km/h
